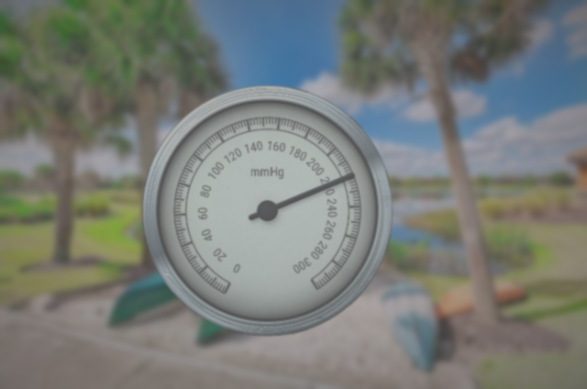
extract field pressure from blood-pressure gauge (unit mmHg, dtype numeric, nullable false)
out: 220 mmHg
